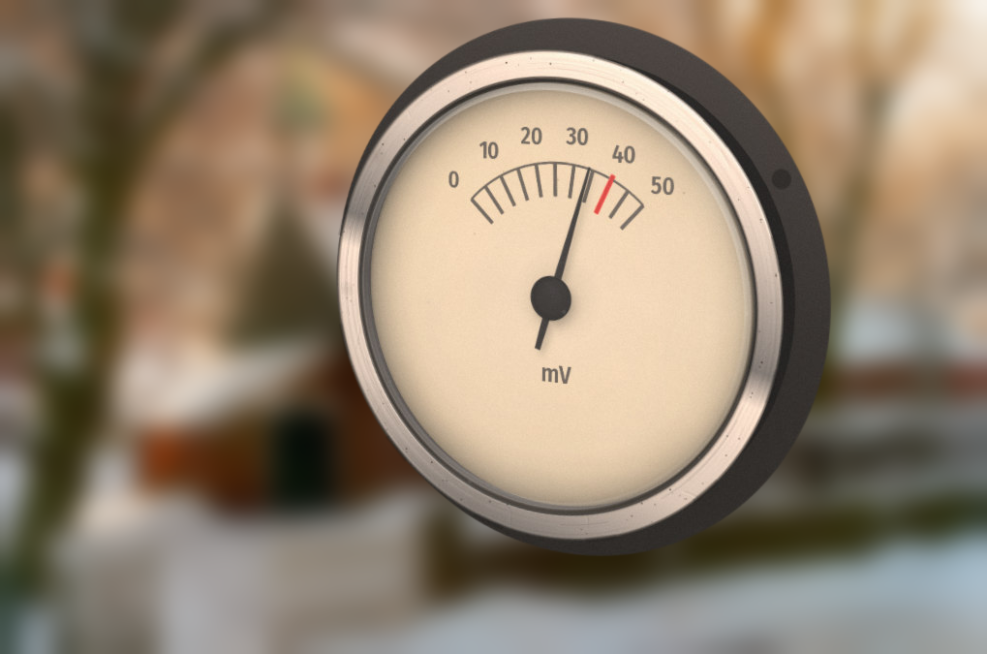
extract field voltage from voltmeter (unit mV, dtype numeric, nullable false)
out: 35 mV
